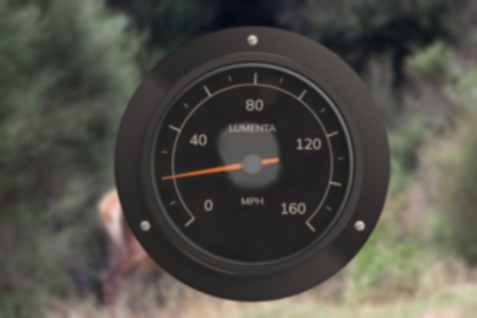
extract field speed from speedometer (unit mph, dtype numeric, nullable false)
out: 20 mph
